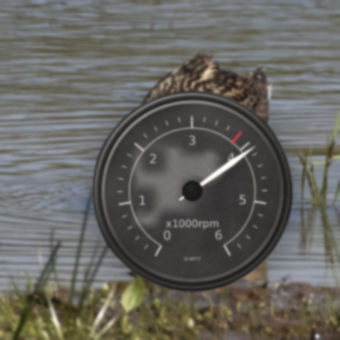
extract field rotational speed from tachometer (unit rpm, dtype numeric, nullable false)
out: 4100 rpm
